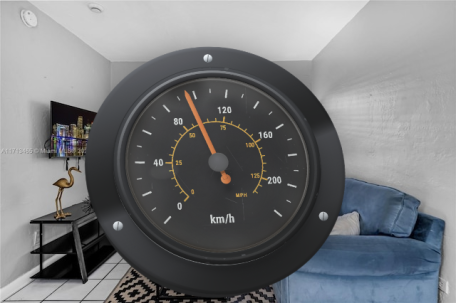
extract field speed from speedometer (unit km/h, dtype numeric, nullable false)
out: 95 km/h
